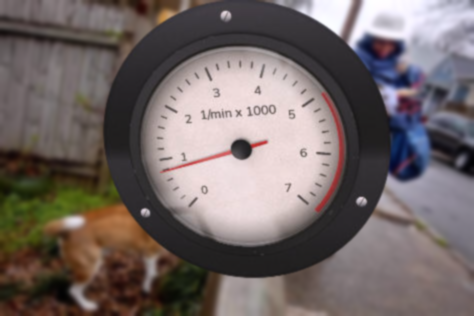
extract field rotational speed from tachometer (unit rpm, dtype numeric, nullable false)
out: 800 rpm
